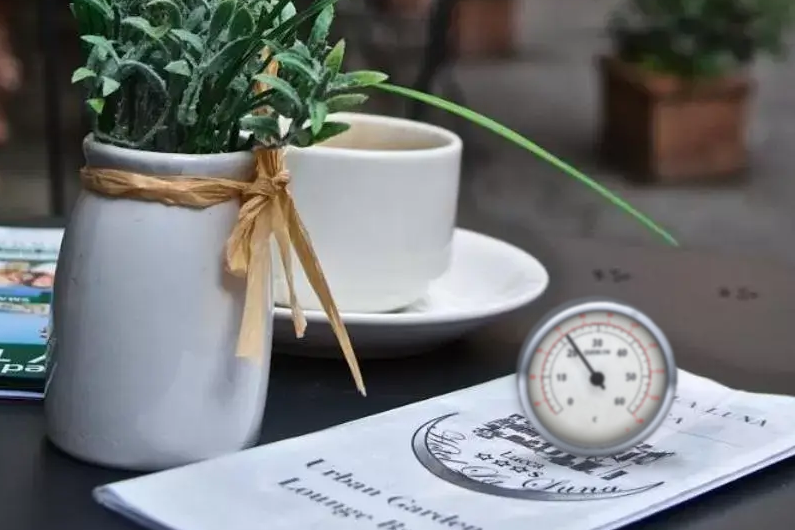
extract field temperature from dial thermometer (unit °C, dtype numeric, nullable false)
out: 22 °C
